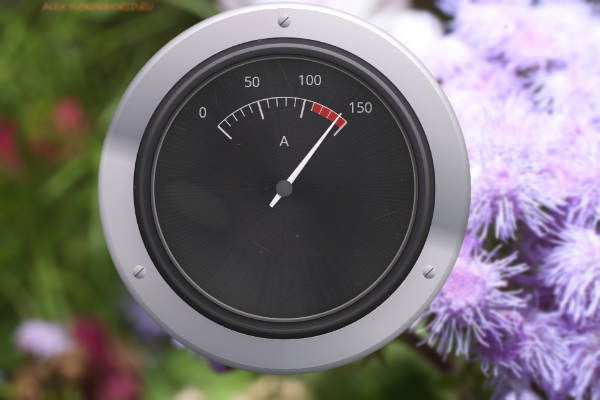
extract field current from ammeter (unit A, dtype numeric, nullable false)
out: 140 A
